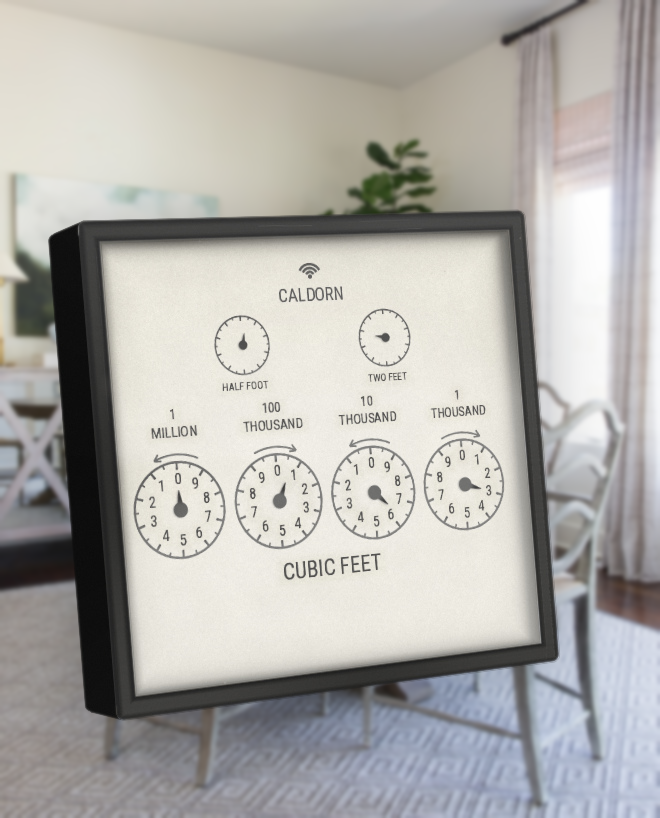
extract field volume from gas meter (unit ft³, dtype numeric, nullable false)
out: 6300 ft³
